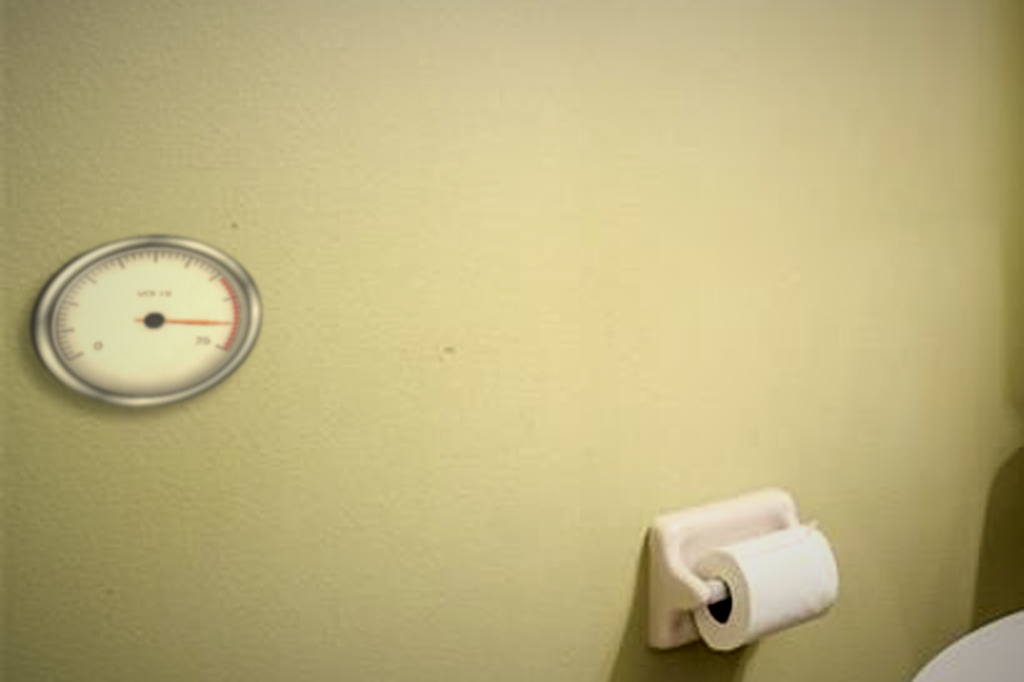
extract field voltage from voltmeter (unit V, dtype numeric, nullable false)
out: 22.5 V
